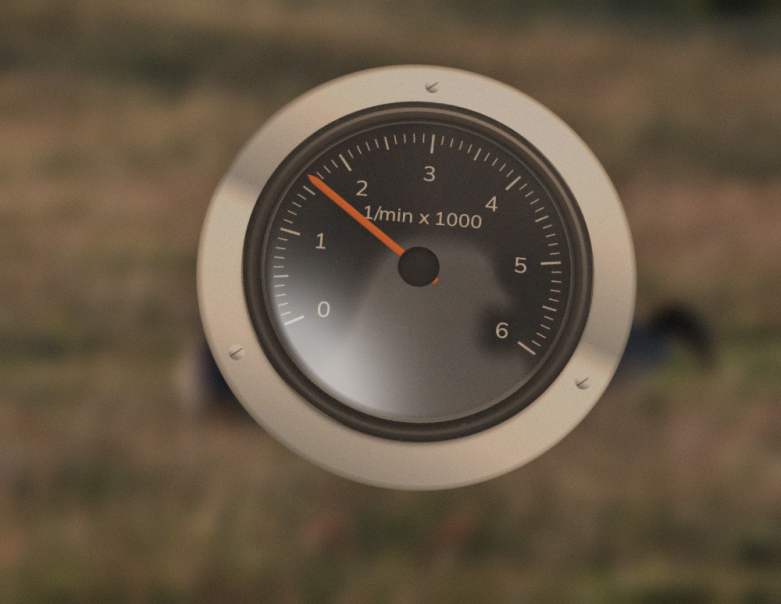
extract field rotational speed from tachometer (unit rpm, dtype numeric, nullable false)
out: 1600 rpm
